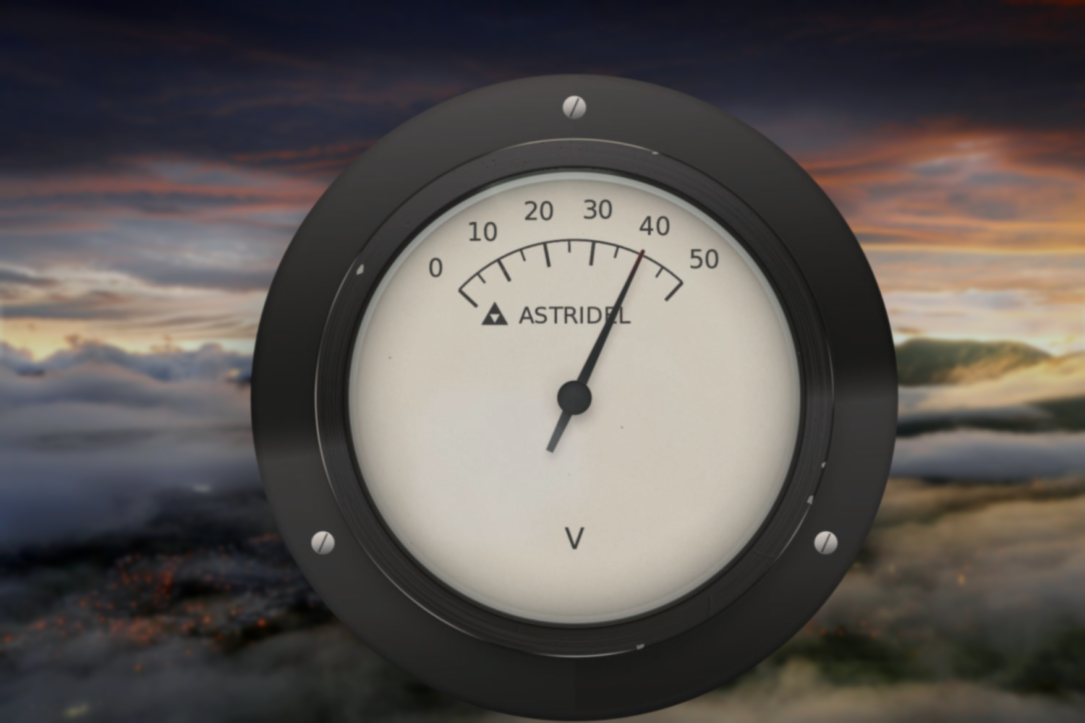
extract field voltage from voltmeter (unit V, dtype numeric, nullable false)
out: 40 V
